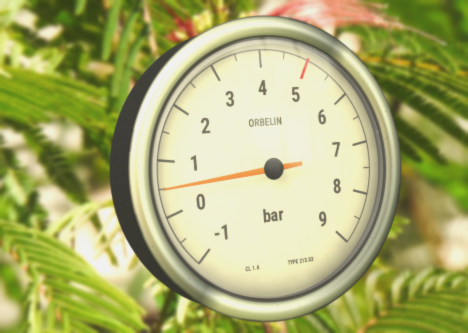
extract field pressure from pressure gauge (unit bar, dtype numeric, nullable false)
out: 0.5 bar
